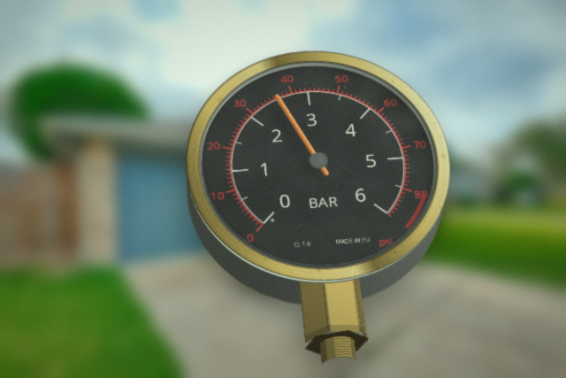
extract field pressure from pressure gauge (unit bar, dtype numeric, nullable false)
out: 2.5 bar
